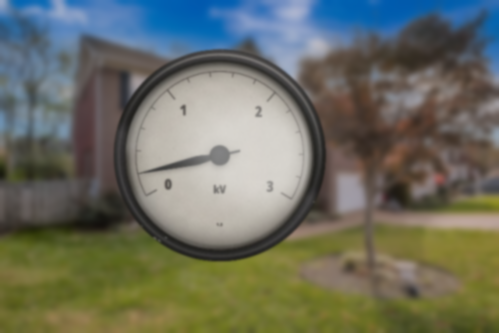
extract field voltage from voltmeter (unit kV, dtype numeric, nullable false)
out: 0.2 kV
